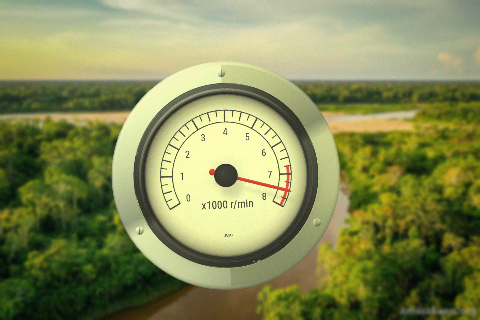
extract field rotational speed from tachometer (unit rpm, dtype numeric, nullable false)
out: 7500 rpm
